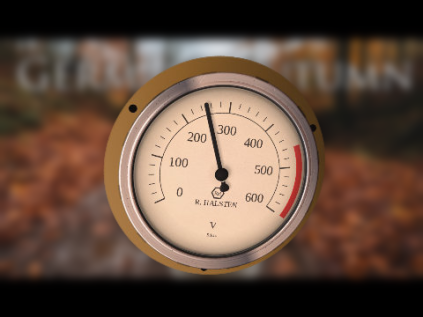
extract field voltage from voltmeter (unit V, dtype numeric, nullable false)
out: 250 V
